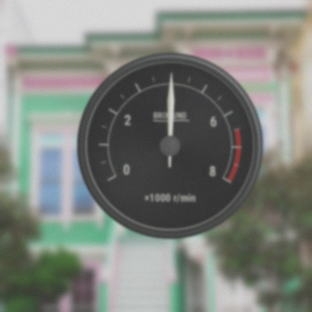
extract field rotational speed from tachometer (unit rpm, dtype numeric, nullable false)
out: 4000 rpm
